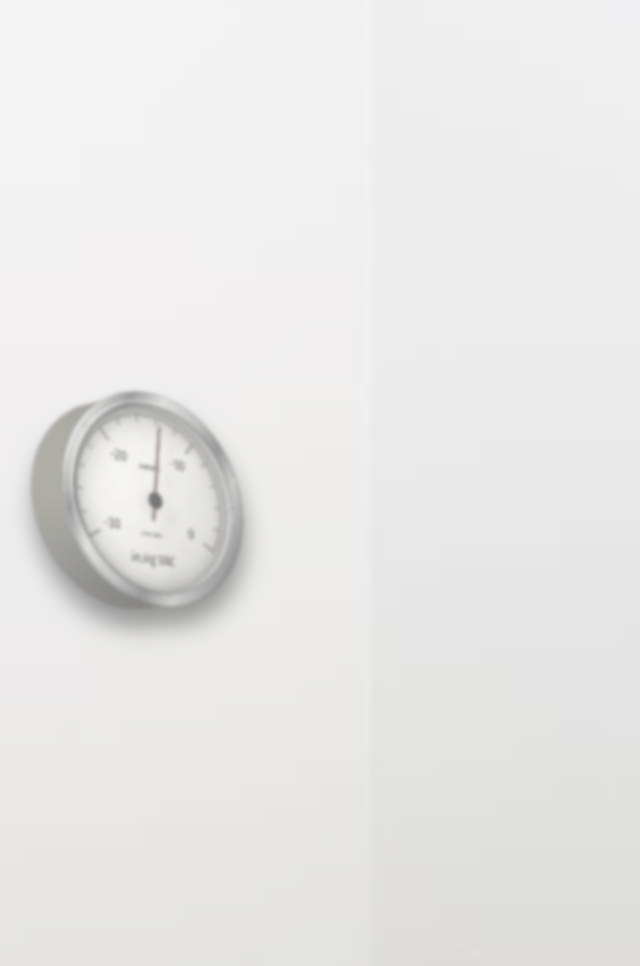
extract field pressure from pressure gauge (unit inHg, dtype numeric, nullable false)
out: -14 inHg
